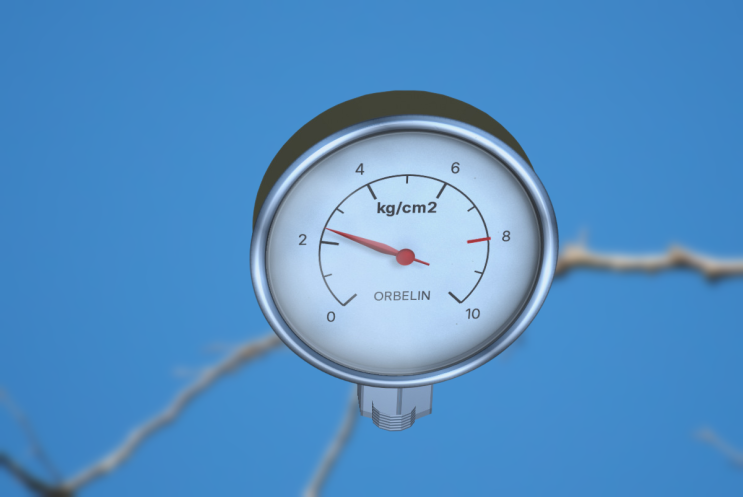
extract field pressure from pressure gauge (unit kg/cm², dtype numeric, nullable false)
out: 2.5 kg/cm²
